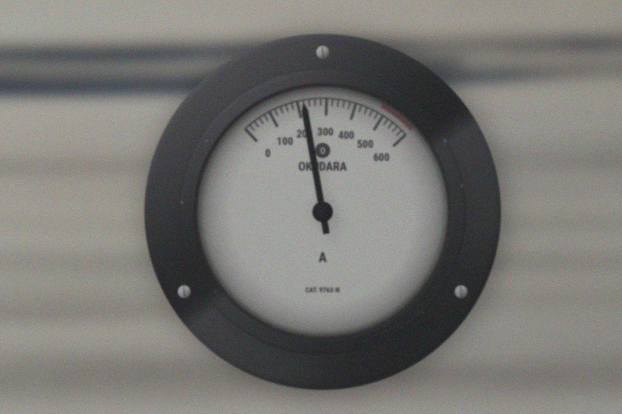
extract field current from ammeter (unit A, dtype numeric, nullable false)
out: 220 A
